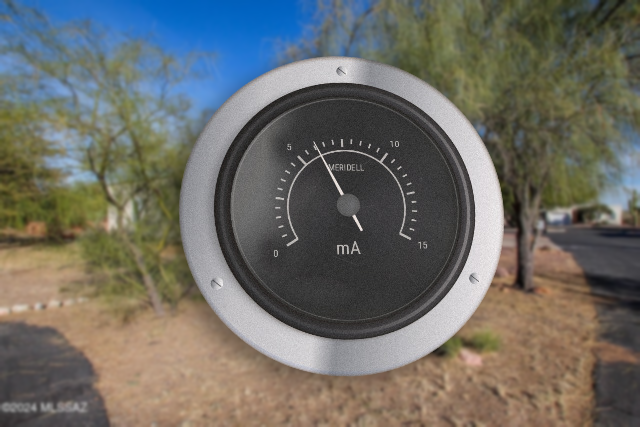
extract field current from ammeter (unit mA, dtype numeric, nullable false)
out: 6 mA
